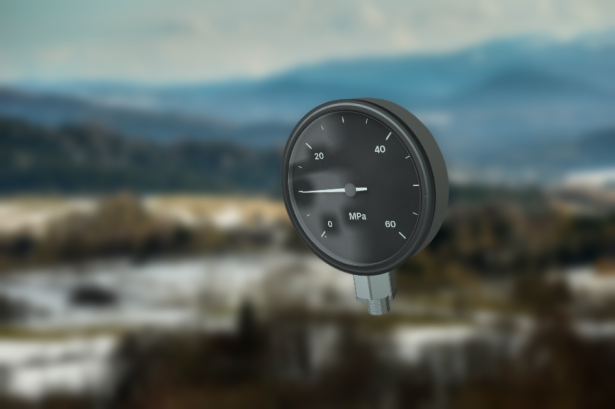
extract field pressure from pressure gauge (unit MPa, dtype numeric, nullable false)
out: 10 MPa
